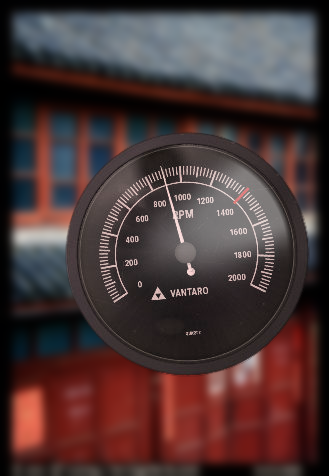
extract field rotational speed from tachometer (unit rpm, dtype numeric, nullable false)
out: 900 rpm
